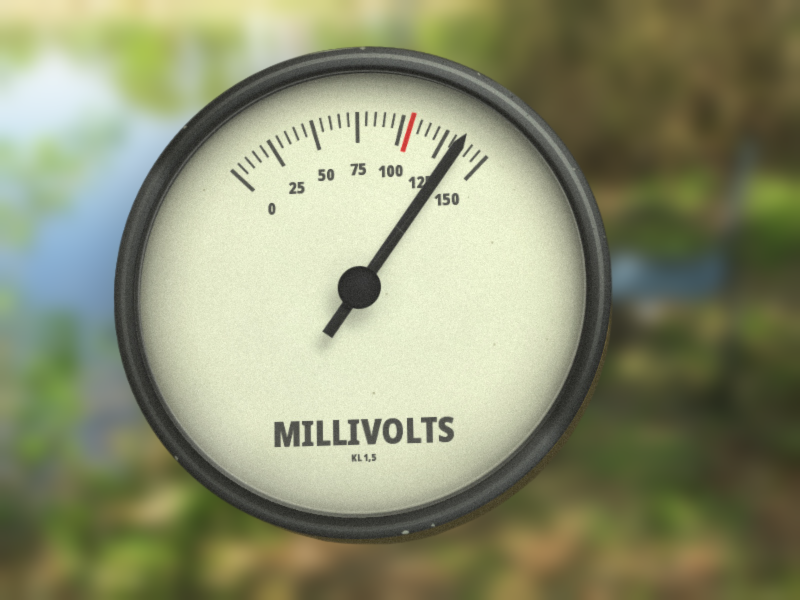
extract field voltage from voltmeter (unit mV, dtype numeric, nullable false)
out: 135 mV
